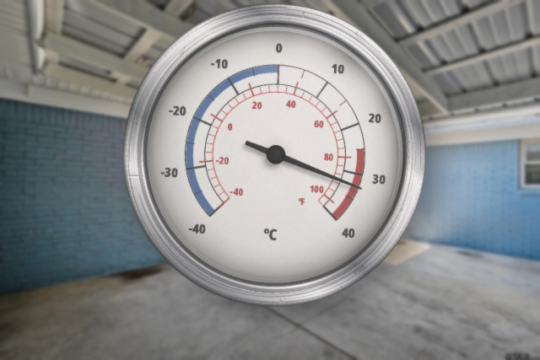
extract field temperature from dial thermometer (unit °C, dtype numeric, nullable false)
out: 32.5 °C
